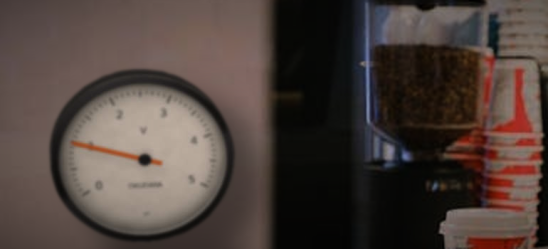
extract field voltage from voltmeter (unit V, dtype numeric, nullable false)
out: 1 V
